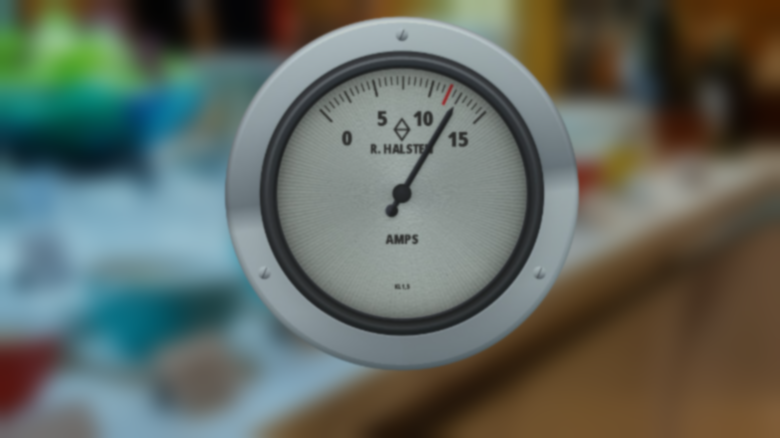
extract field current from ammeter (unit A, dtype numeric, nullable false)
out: 12.5 A
